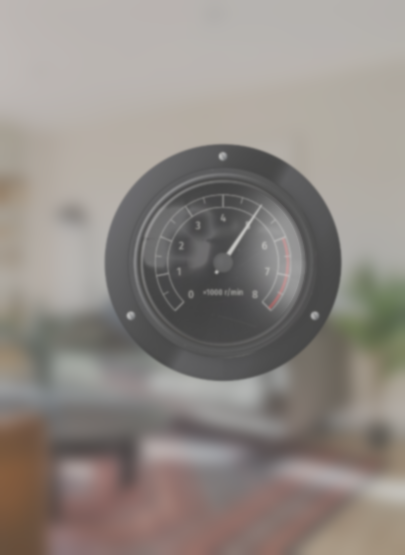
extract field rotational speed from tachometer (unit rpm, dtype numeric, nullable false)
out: 5000 rpm
